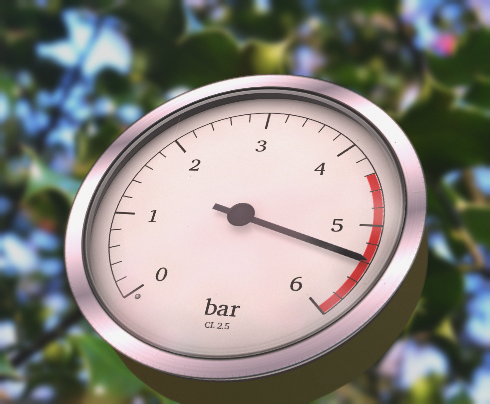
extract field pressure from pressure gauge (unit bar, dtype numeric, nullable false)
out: 5.4 bar
